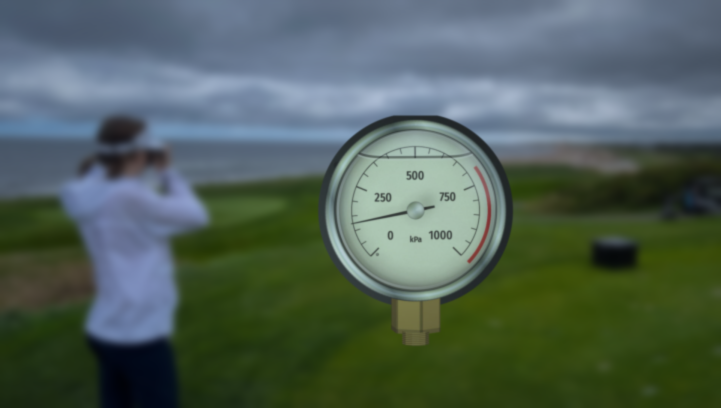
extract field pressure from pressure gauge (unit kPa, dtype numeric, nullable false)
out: 125 kPa
